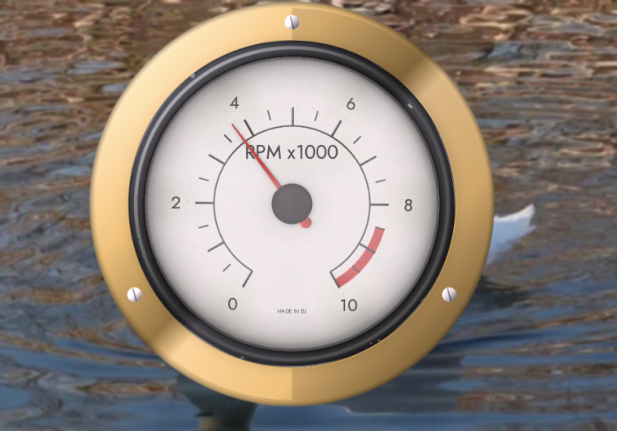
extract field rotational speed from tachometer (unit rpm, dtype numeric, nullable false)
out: 3750 rpm
